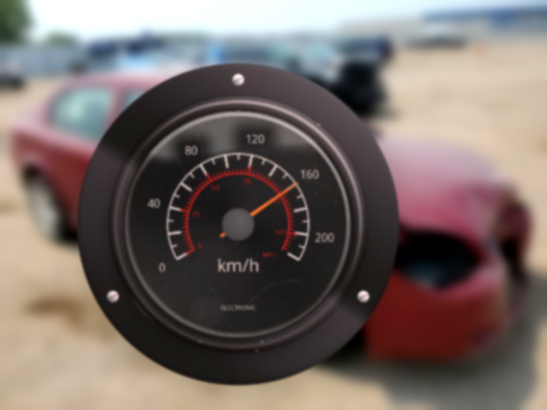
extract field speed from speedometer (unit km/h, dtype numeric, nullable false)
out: 160 km/h
